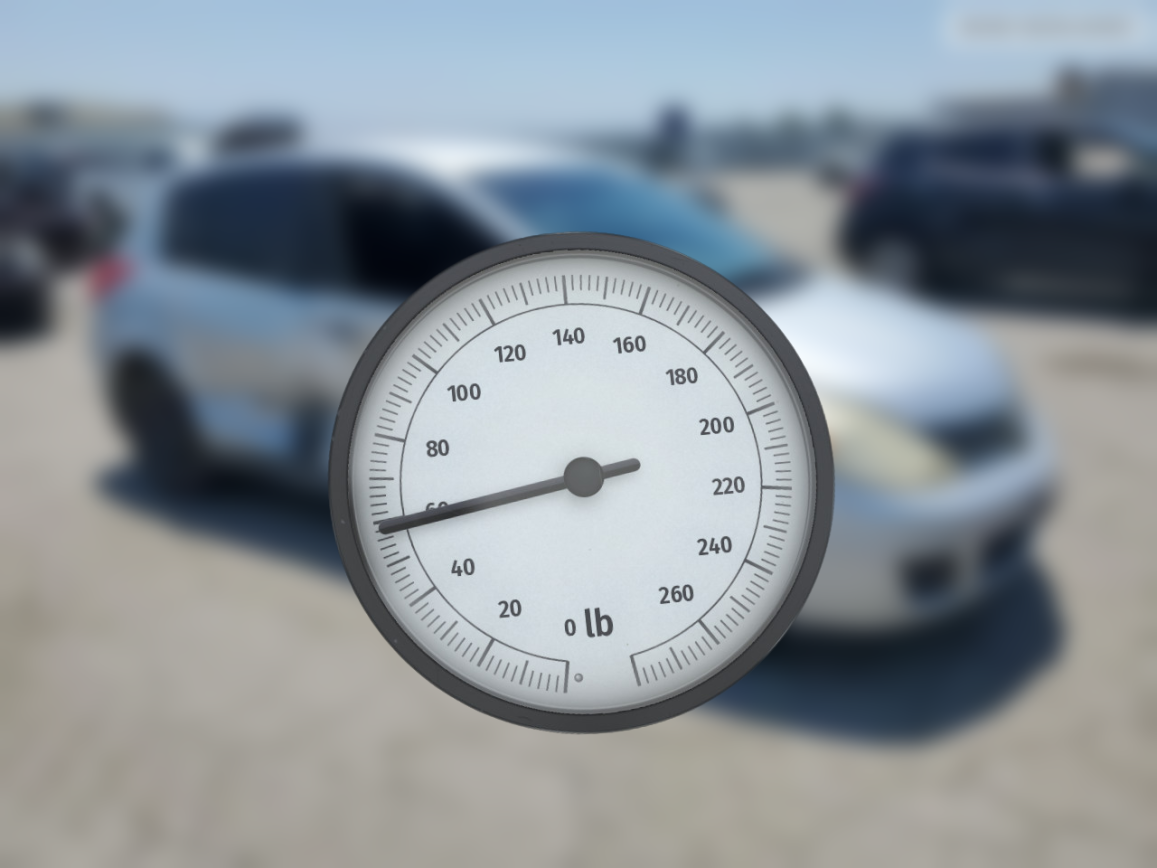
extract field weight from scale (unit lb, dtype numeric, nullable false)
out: 58 lb
